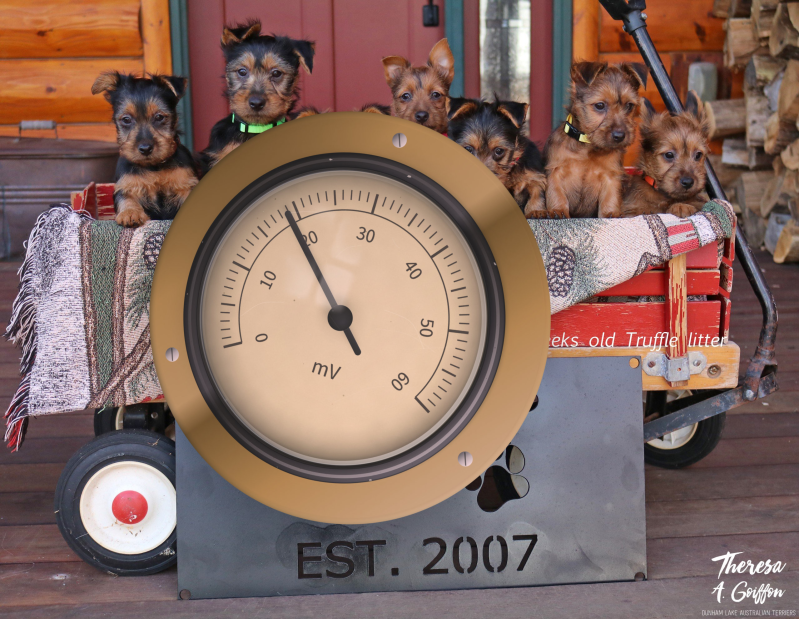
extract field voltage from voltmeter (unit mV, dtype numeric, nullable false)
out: 19 mV
